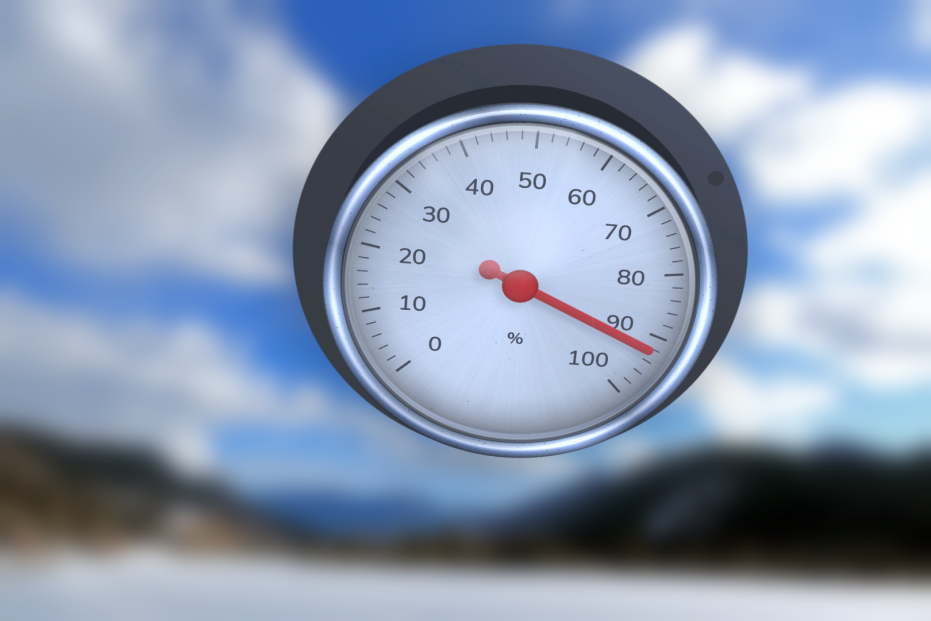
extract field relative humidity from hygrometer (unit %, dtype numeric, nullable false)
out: 92 %
